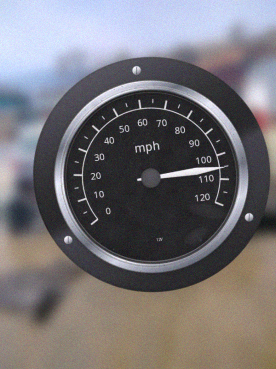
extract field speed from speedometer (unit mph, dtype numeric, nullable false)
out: 105 mph
